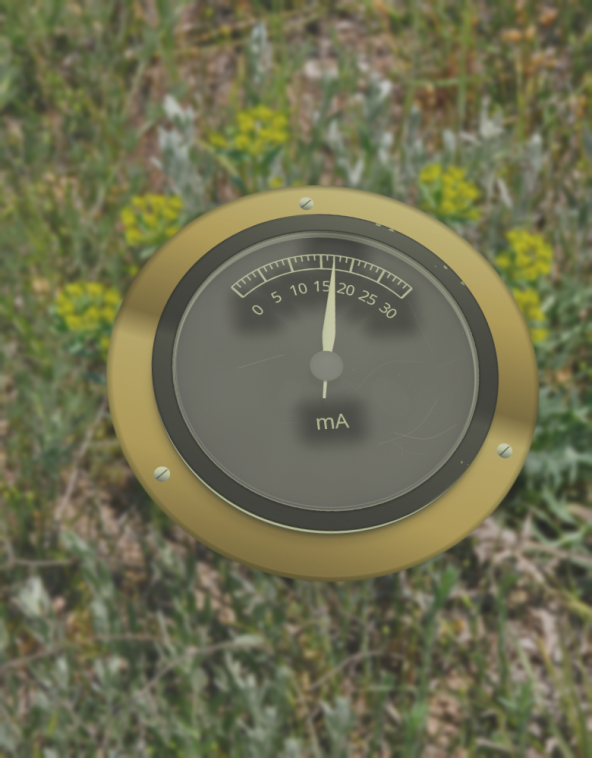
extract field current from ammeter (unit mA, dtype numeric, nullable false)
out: 17 mA
